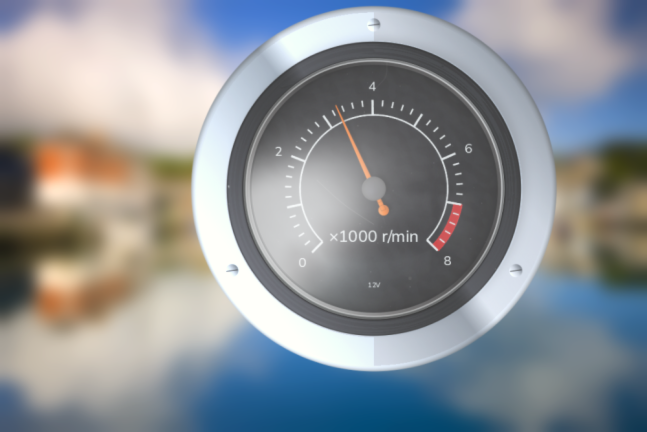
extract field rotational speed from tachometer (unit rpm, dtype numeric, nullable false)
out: 3300 rpm
